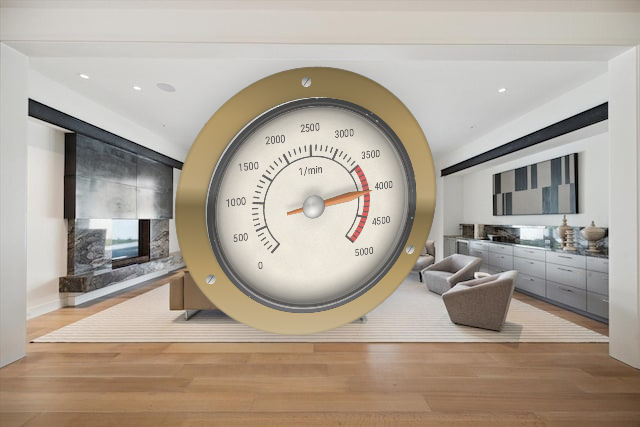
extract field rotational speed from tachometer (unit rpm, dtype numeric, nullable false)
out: 4000 rpm
